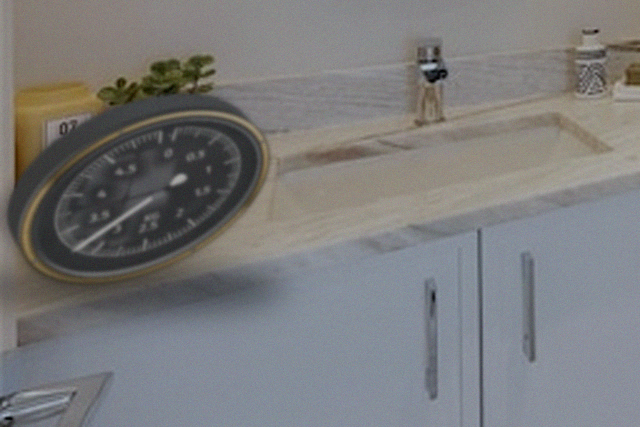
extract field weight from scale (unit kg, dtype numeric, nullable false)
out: 3.25 kg
